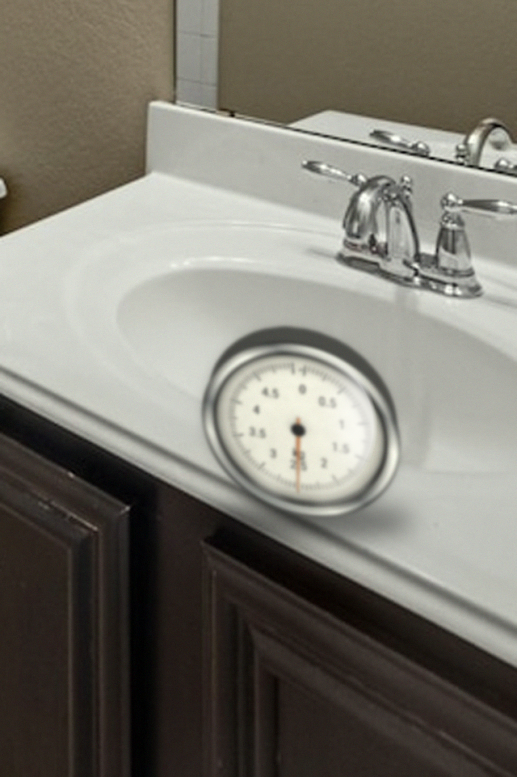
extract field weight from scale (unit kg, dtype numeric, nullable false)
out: 2.5 kg
